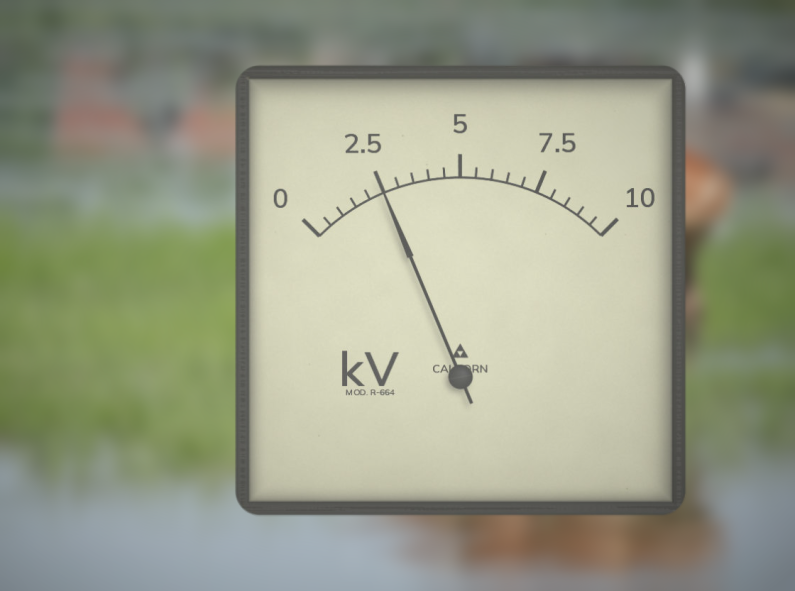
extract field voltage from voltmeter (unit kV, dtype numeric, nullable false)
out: 2.5 kV
